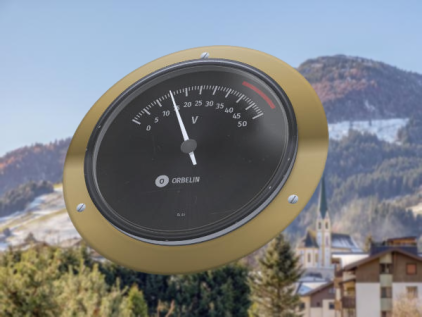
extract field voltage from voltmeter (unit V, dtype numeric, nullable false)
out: 15 V
